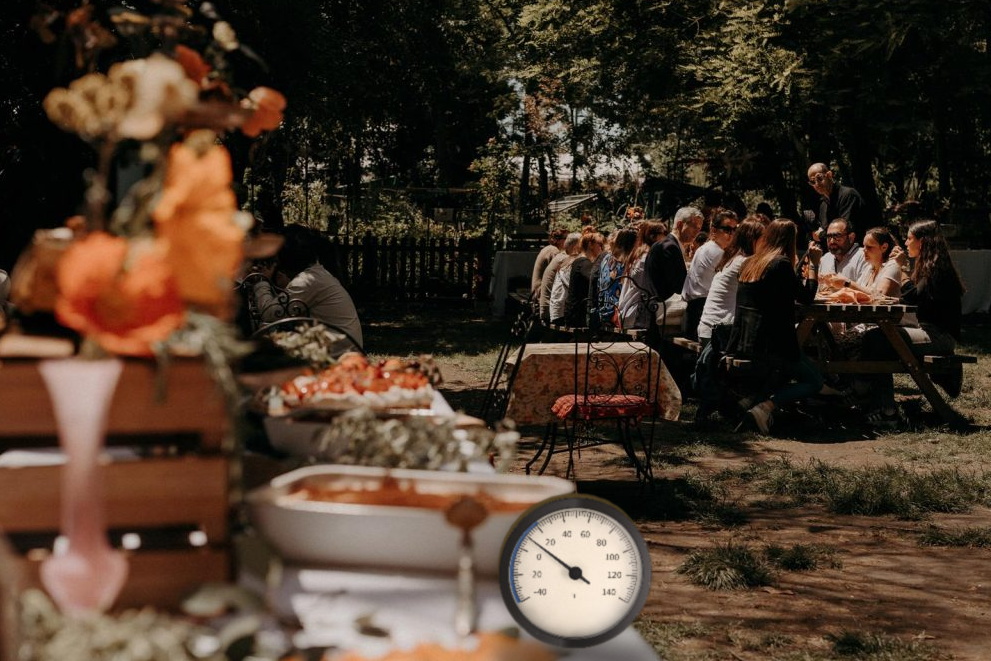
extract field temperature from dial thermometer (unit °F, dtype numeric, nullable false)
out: 10 °F
